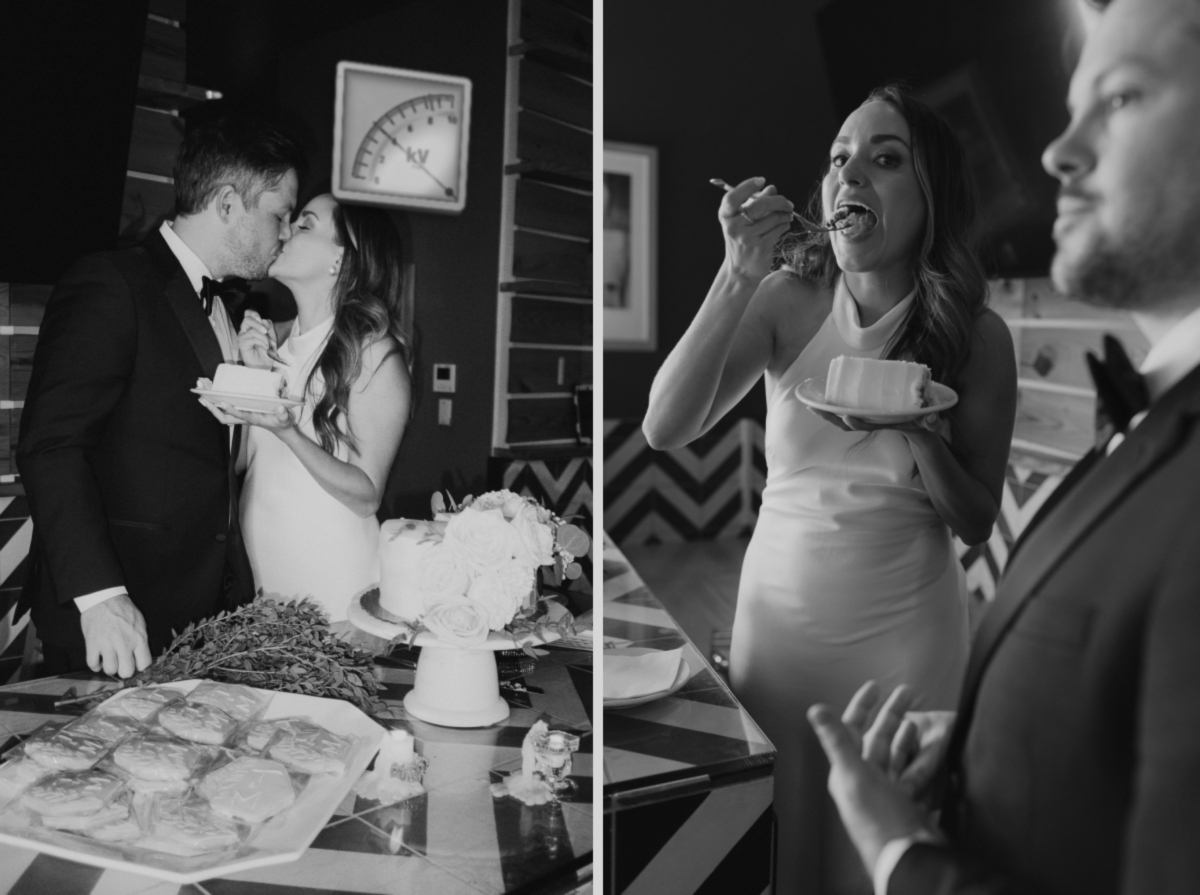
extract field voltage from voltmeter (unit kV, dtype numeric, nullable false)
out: 4 kV
